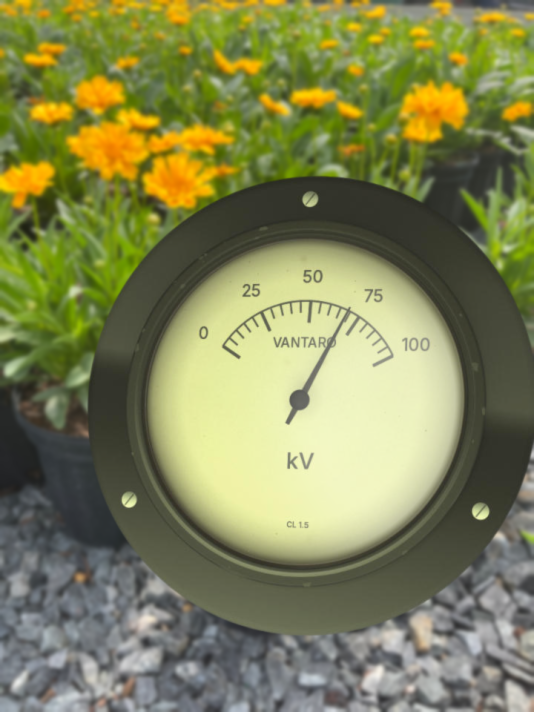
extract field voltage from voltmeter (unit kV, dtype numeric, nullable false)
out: 70 kV
